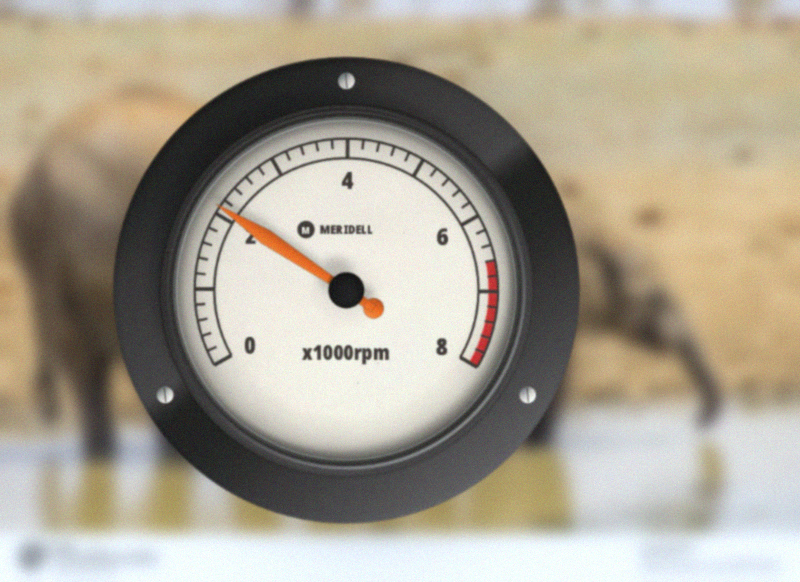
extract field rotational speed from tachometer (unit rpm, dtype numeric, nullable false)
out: 2100 rpm
